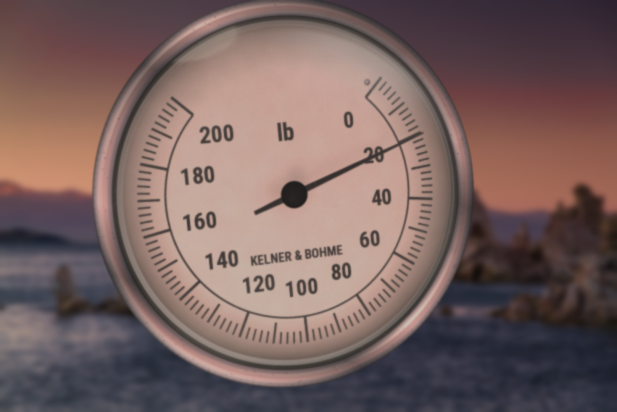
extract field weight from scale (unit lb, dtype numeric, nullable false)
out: 20 lb
